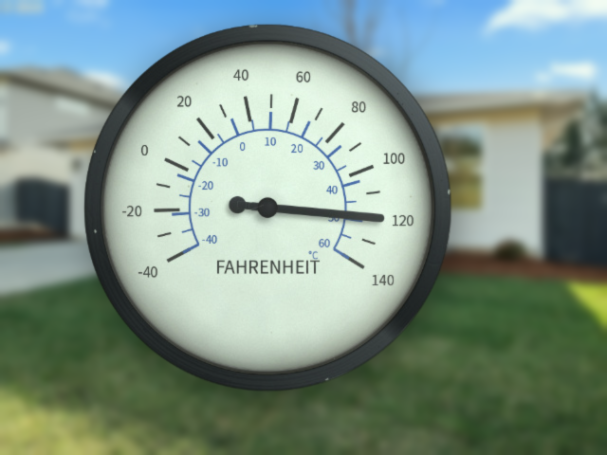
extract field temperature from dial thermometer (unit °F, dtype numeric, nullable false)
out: 120 °F
